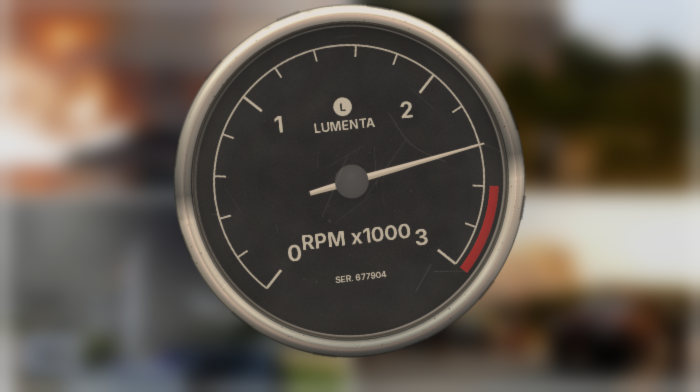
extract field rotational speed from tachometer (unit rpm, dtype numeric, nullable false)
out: 2400 rpm
